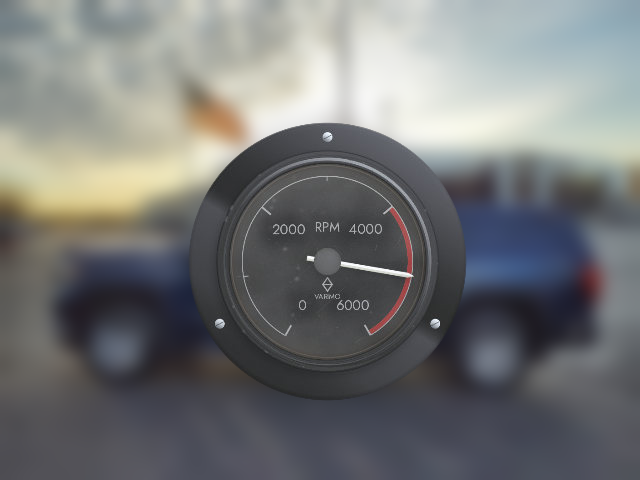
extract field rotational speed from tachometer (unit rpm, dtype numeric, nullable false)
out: 5000 rpm
